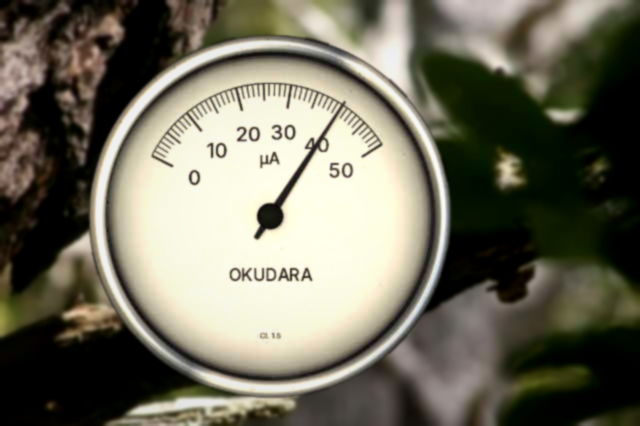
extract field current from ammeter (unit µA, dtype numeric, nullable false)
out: 40 µA
